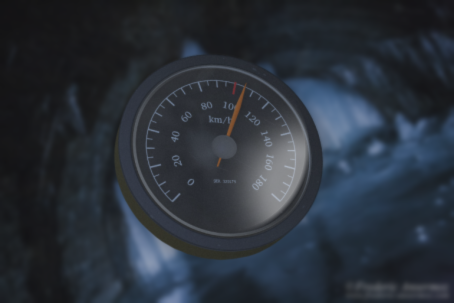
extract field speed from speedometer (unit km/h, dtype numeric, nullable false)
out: 105 km/h
